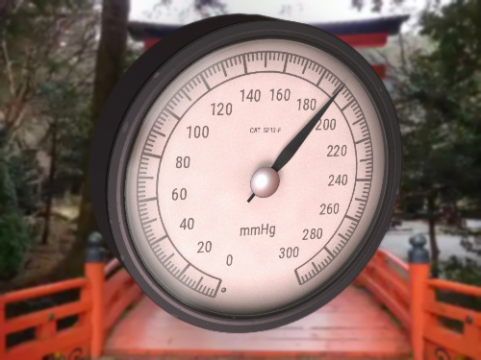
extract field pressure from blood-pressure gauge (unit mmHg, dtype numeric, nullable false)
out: 190 mmHg
